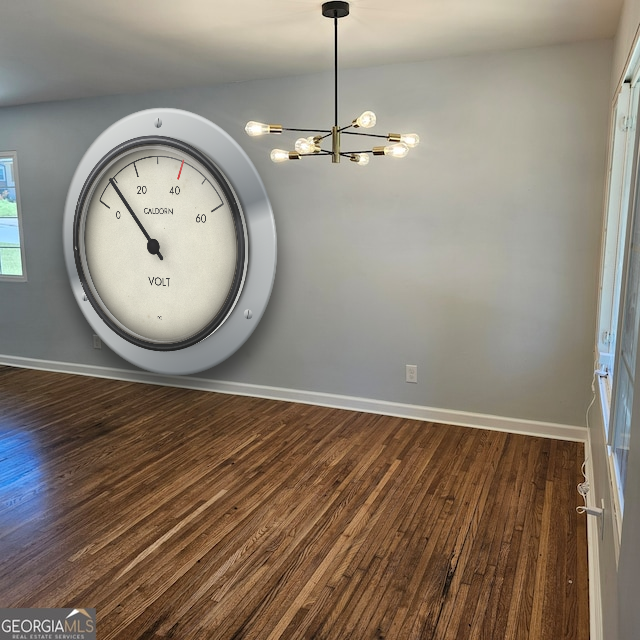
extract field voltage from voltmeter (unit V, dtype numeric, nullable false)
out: 10 V
